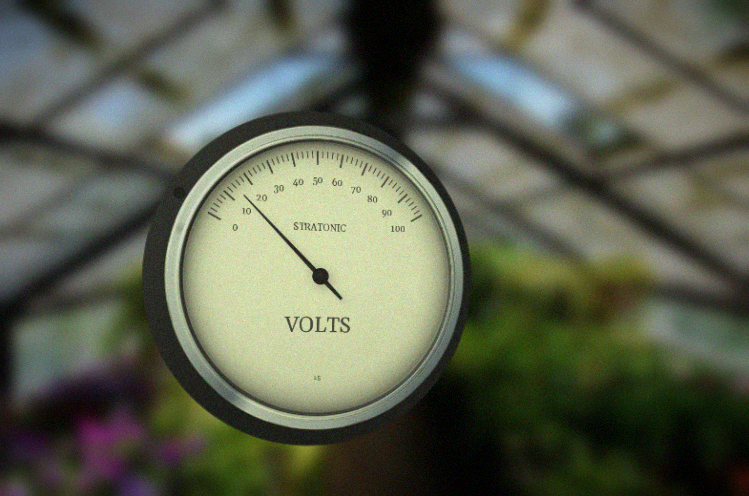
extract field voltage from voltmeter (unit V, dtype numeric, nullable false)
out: 14 V
